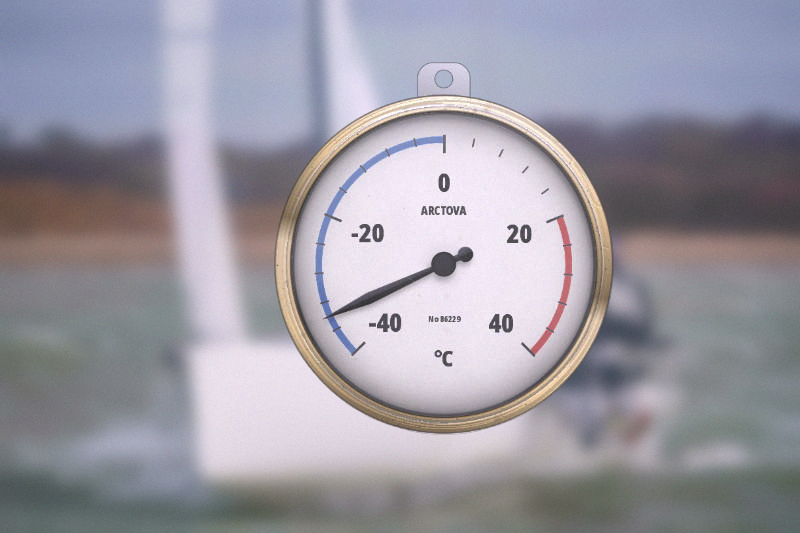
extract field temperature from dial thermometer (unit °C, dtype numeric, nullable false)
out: -34 °C
